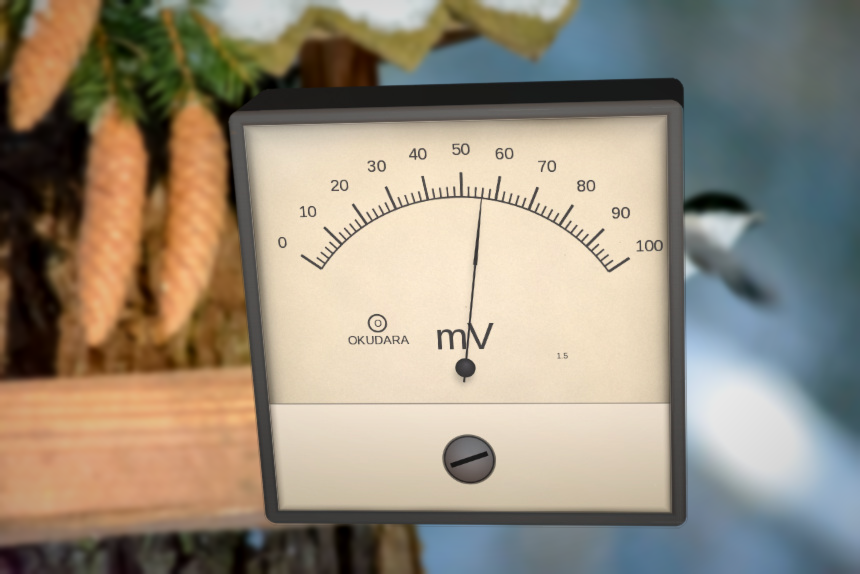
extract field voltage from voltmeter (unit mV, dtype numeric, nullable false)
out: 56 mV
